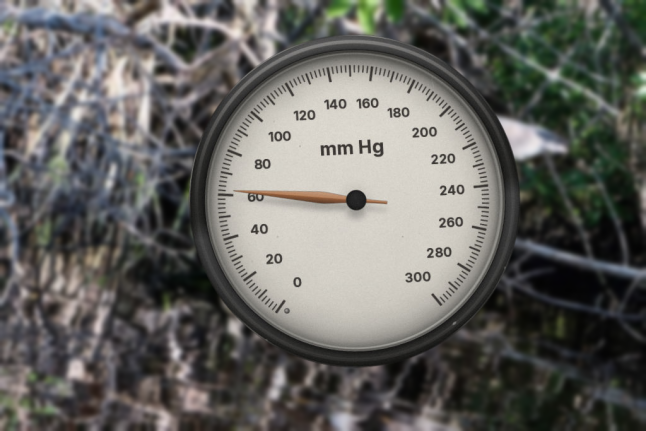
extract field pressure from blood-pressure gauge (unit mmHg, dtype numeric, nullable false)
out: 62 mmHg
